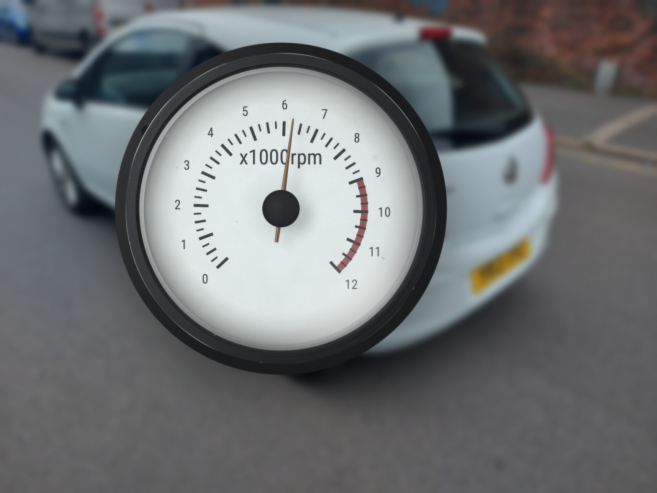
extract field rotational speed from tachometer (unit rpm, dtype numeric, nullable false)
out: 6250 rpm
